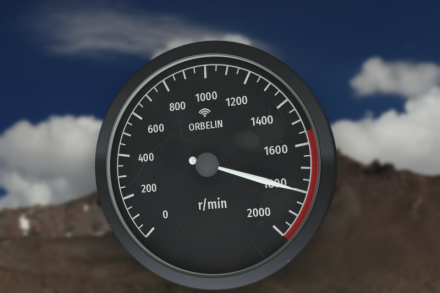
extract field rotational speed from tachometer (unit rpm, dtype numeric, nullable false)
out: 1800 rpm
